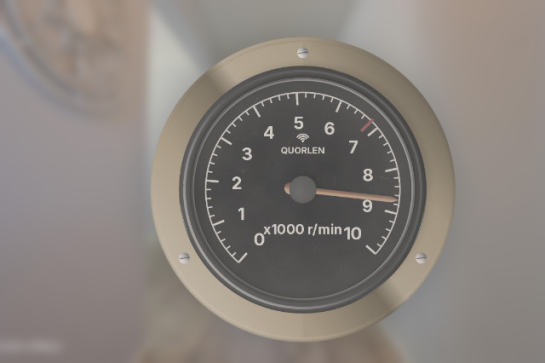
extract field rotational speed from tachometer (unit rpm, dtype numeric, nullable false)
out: 8700 rpm
